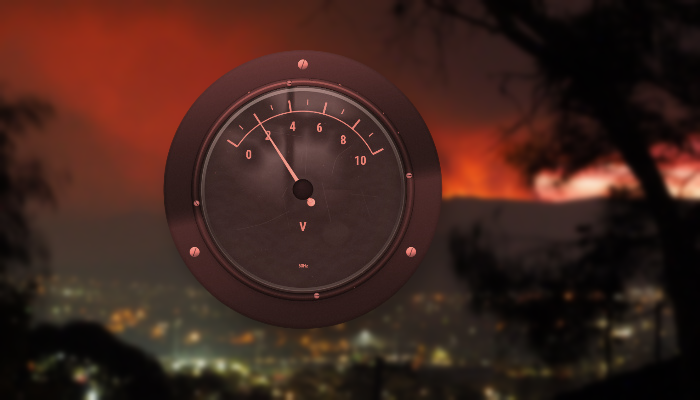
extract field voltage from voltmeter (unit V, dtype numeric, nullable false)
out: 2 V
